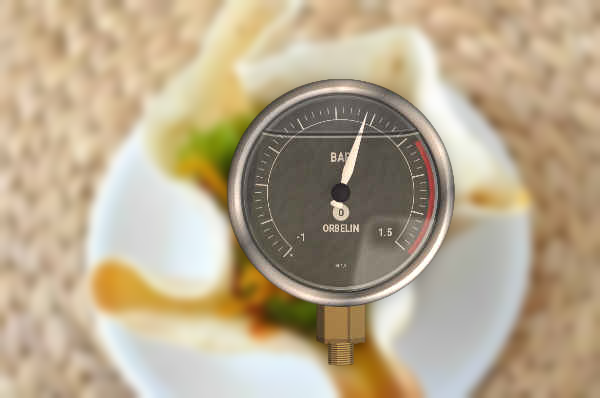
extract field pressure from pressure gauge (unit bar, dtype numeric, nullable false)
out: 0.45 bar
